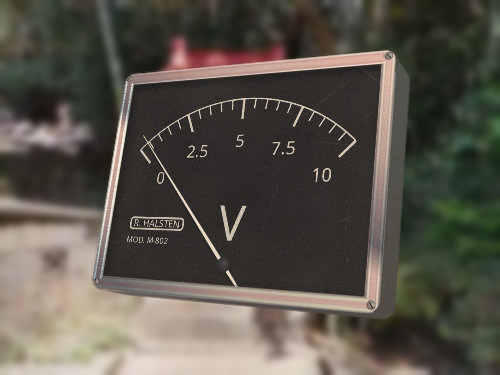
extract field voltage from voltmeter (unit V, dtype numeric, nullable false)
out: 0.5 V
